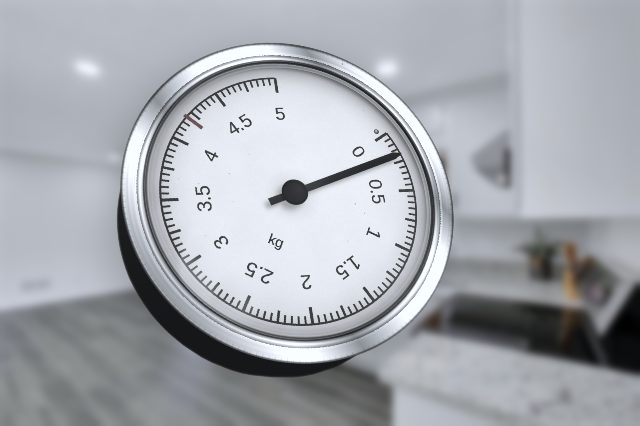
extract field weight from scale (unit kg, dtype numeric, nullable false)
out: 0.2 kg
